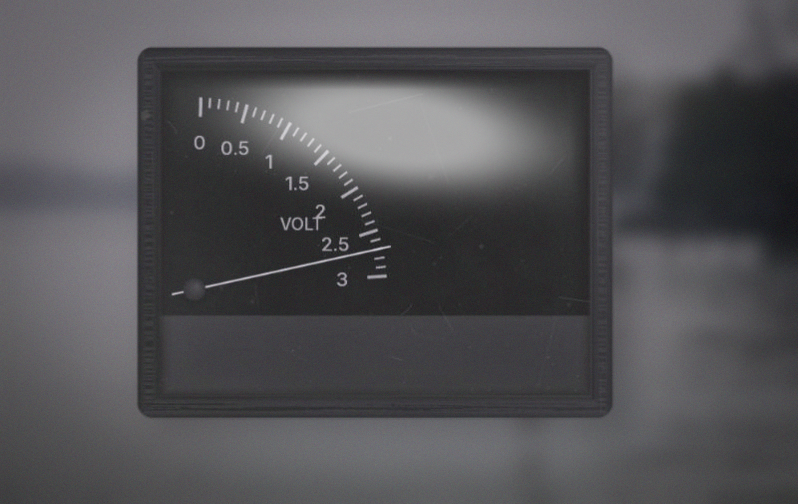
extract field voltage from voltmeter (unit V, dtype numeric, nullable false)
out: 2.7 V
